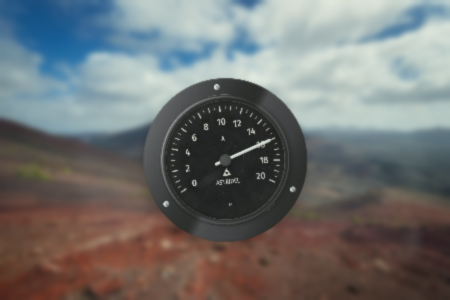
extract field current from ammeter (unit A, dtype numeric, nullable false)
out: 16 A
